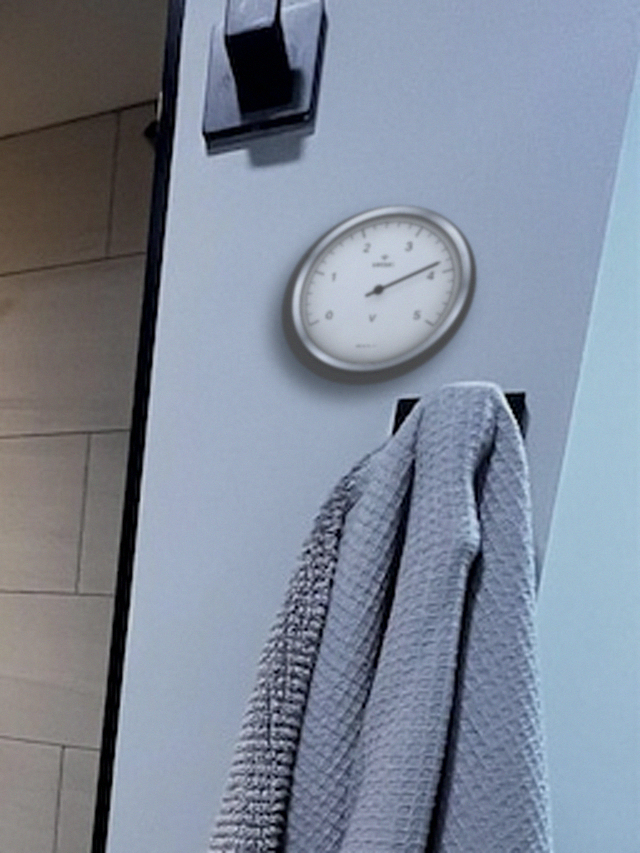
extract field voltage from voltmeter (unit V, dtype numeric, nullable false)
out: 3.8 V
